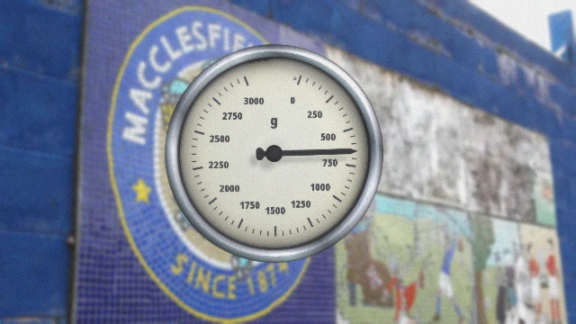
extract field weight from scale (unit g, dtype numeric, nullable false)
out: 650 g
